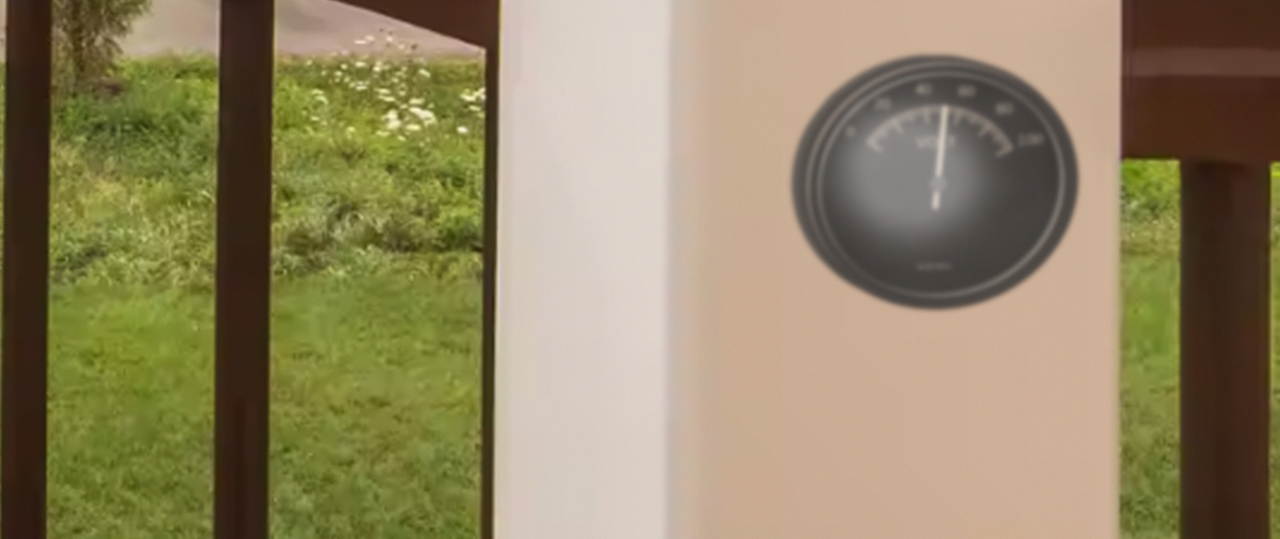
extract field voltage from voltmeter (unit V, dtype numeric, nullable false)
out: 50 V
